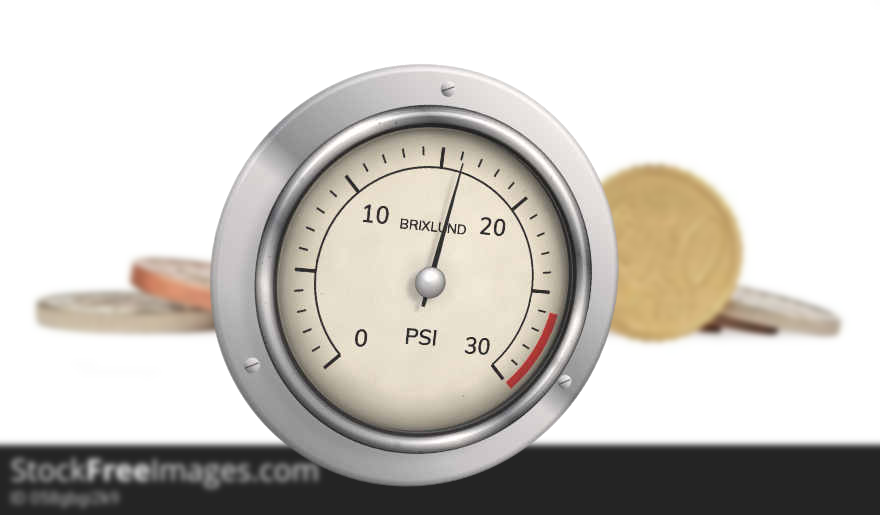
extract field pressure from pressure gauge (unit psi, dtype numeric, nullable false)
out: 16 psi
